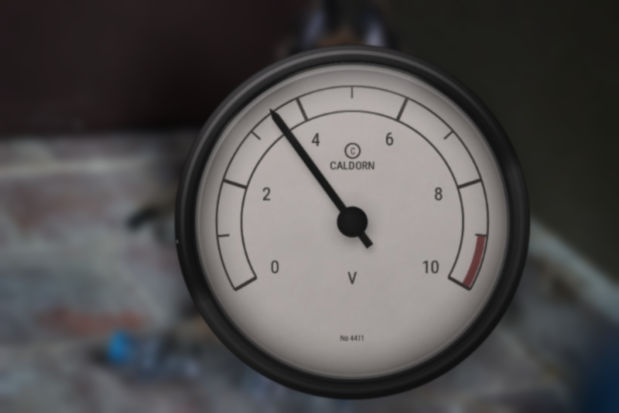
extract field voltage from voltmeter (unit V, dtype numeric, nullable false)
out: 3.5 V
